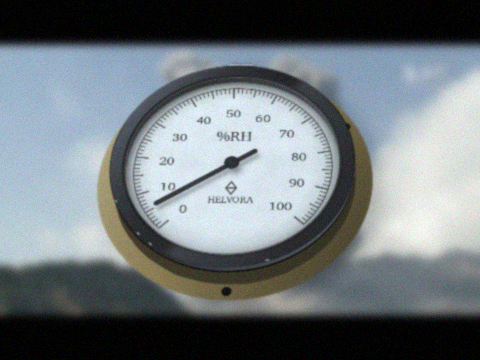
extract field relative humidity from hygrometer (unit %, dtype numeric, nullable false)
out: 5 %
